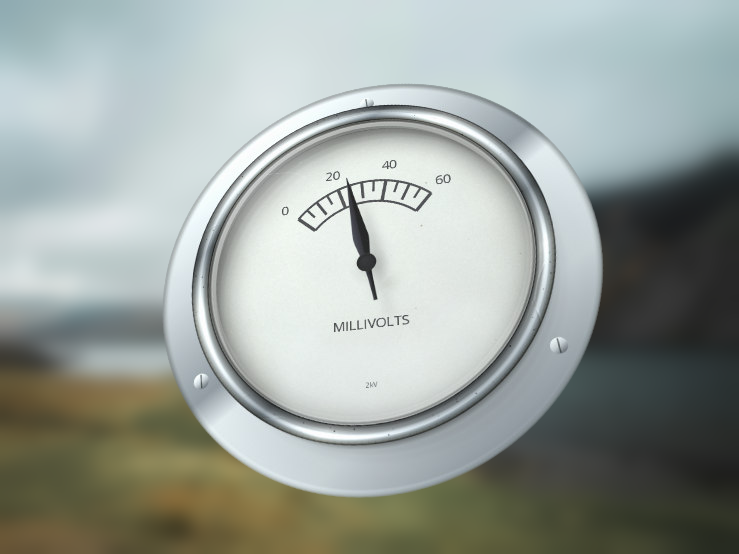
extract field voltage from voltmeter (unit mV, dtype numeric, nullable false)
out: 25 mV
